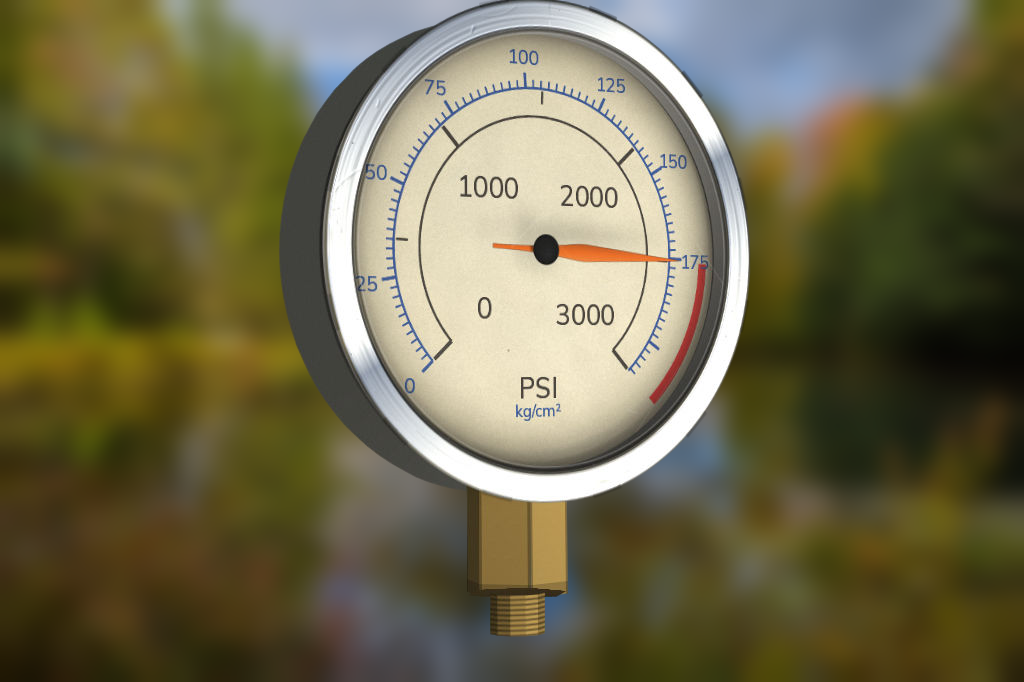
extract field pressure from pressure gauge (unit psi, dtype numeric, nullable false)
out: 2500 psi
